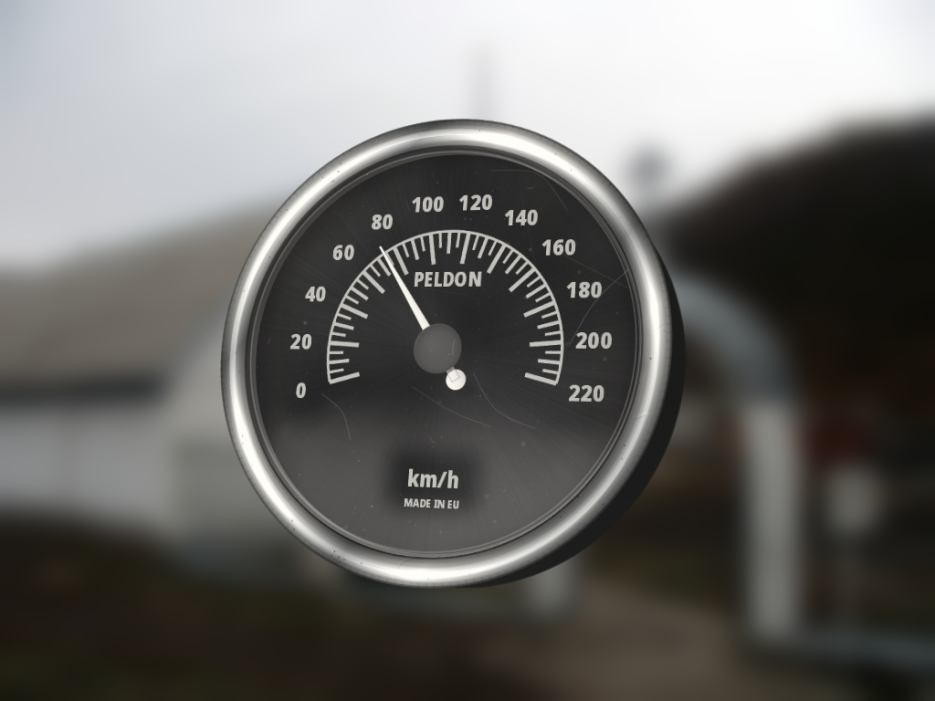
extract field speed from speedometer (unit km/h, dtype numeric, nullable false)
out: 75 km/h
